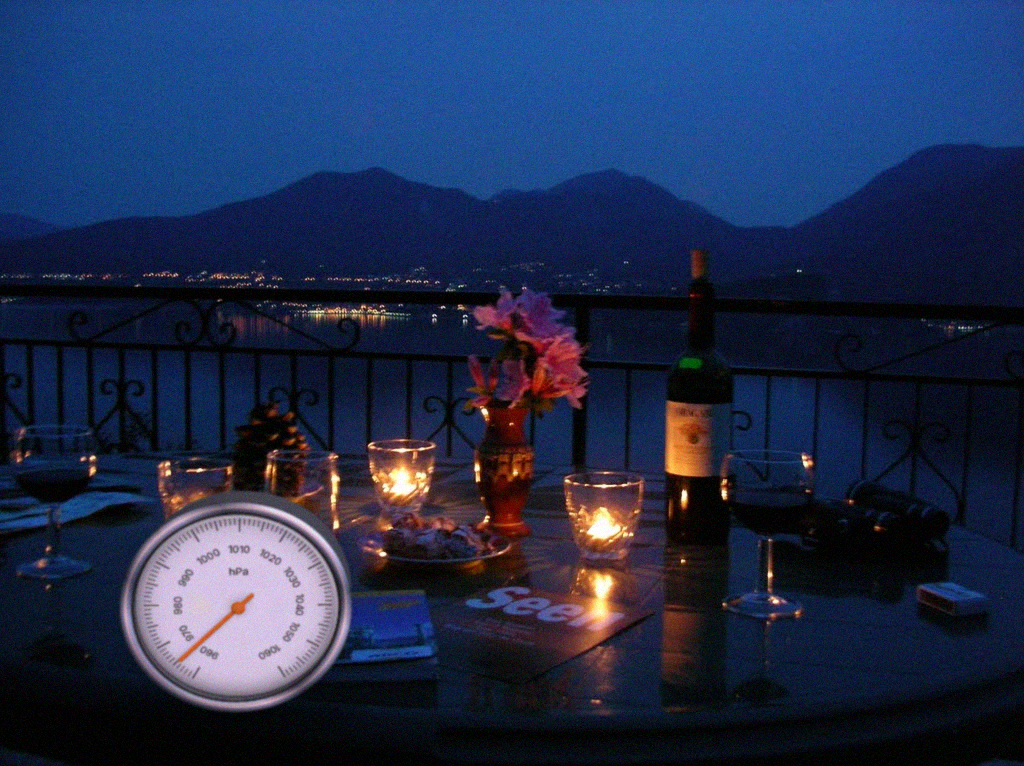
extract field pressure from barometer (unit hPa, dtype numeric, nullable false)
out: 965 hPa
